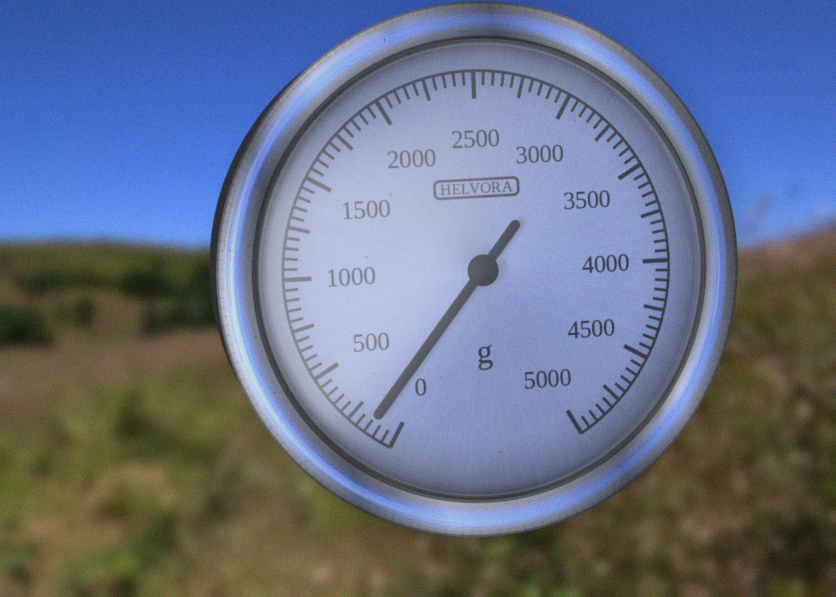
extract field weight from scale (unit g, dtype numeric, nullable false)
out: 150 g
